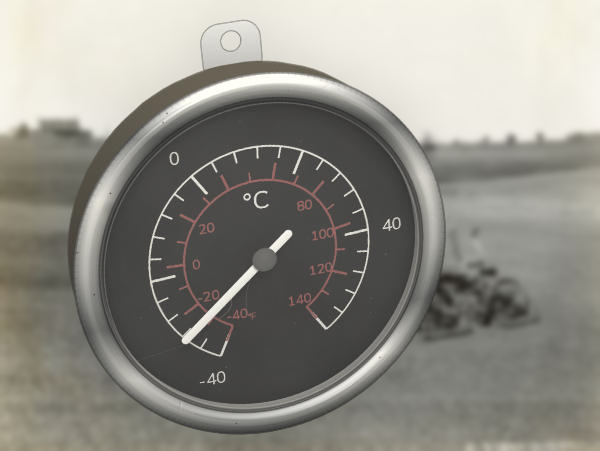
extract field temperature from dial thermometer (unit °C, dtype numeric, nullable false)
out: -32 °C
